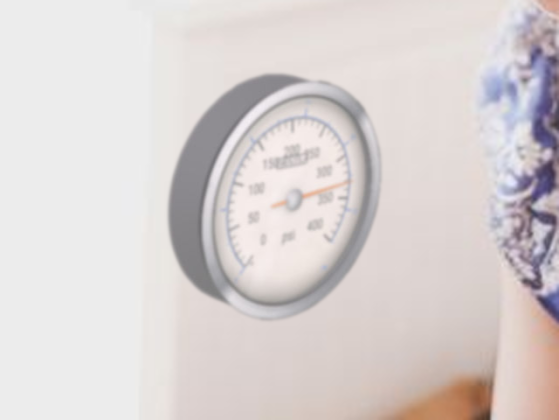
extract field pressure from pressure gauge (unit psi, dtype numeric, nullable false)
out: 330 psi
